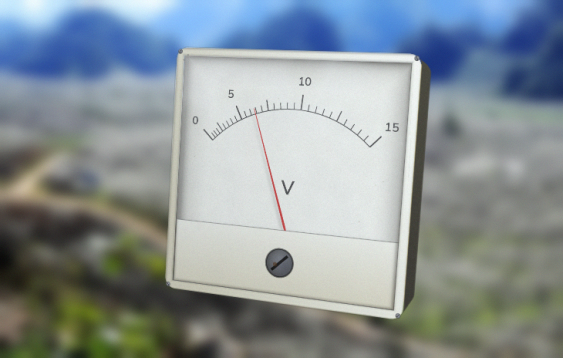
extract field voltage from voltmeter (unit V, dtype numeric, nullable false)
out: 6.5 V
